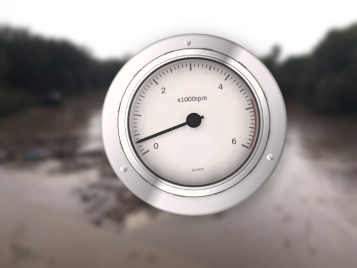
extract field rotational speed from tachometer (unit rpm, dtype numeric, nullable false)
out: 300 rpm
